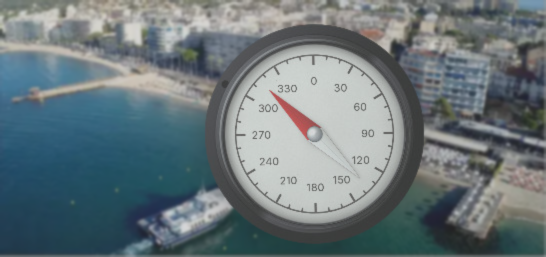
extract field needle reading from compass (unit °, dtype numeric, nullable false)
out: 315 °
